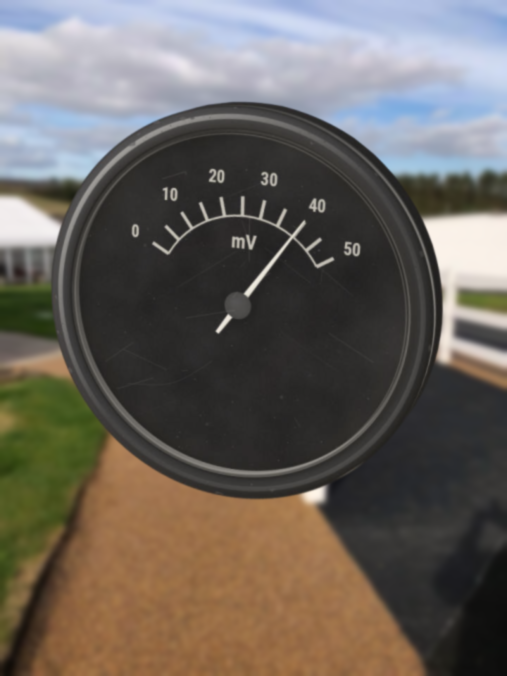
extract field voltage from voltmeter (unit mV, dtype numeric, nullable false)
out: 40 mV
